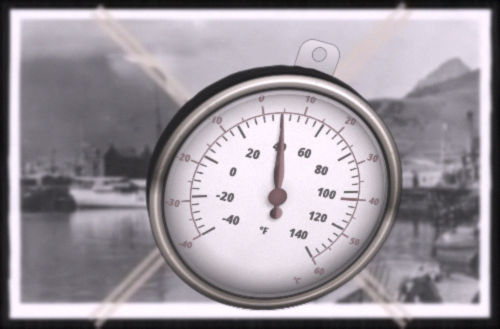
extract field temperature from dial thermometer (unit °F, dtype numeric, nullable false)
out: 40 °F
